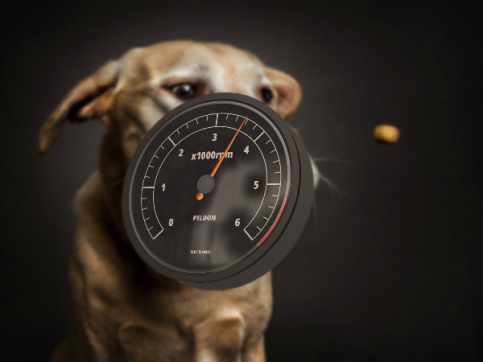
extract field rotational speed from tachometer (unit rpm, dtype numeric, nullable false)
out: 3600 rpm
